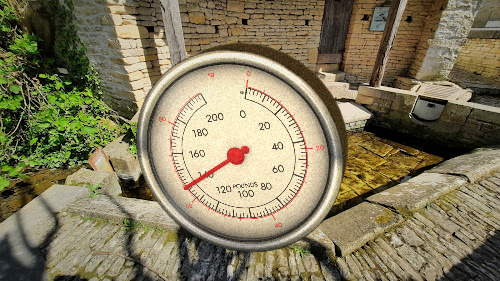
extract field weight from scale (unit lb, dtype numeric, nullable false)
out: 140 lb
